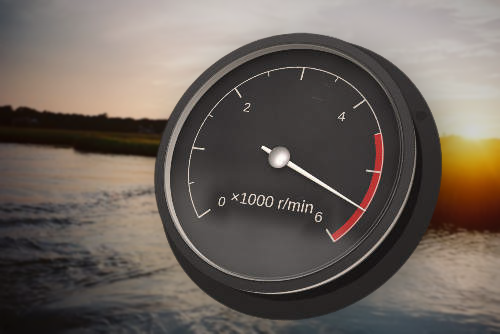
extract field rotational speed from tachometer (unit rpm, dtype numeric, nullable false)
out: 5500 rpm
